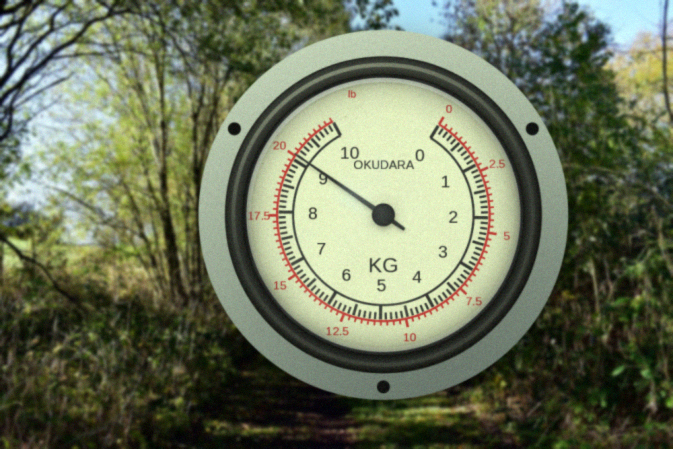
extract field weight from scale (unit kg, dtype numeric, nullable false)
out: 9.1 kg
